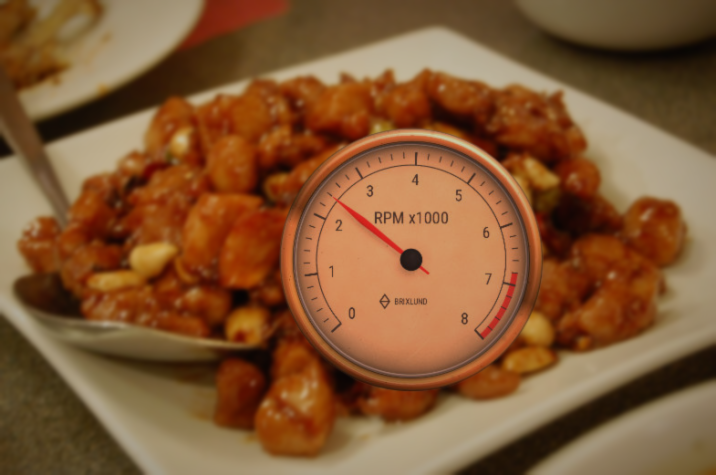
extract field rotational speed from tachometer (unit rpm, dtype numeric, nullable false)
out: 2400 rpm
